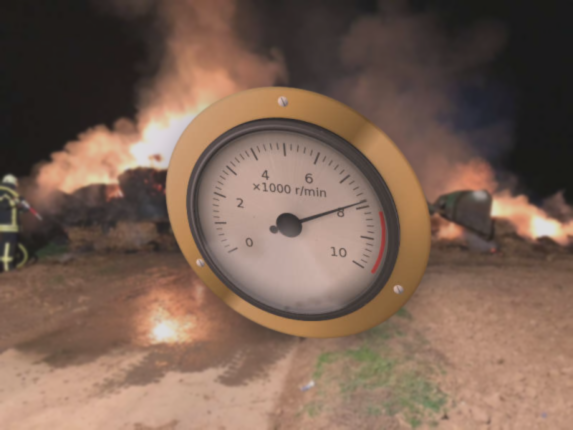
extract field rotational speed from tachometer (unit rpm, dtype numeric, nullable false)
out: 7800 rpm
